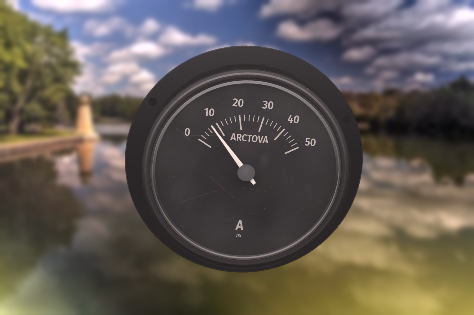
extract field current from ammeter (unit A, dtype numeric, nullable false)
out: 8 A
